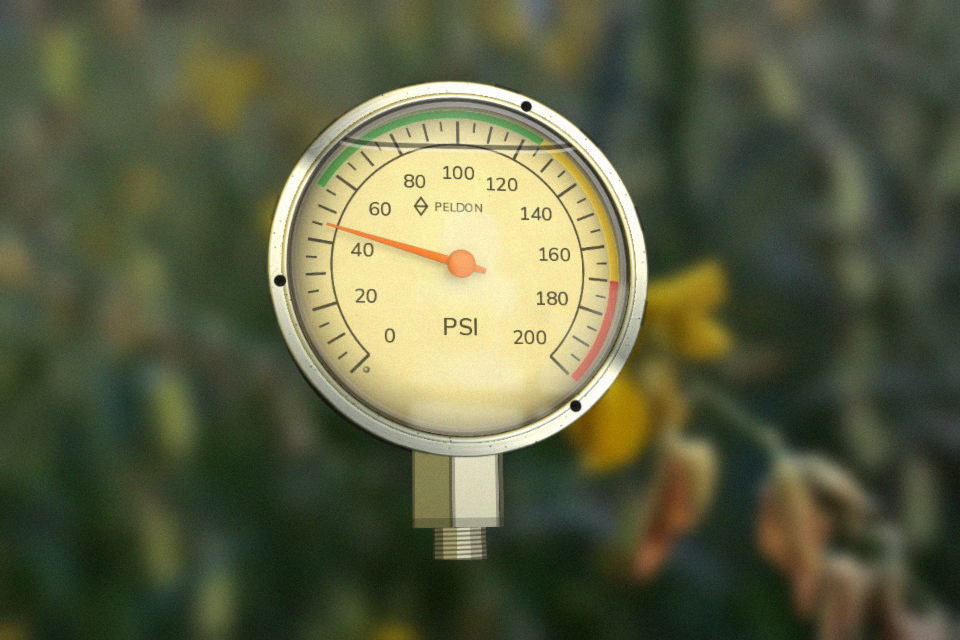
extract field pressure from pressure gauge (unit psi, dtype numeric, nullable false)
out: 45 psi
